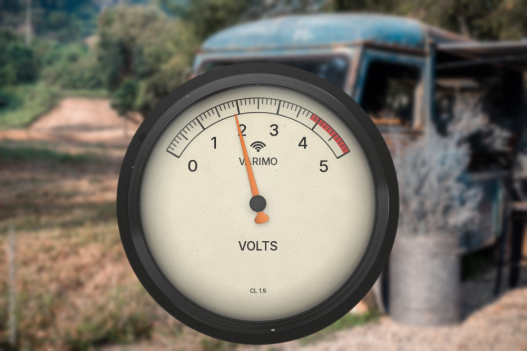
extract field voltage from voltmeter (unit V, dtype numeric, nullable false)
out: 1.9 V
